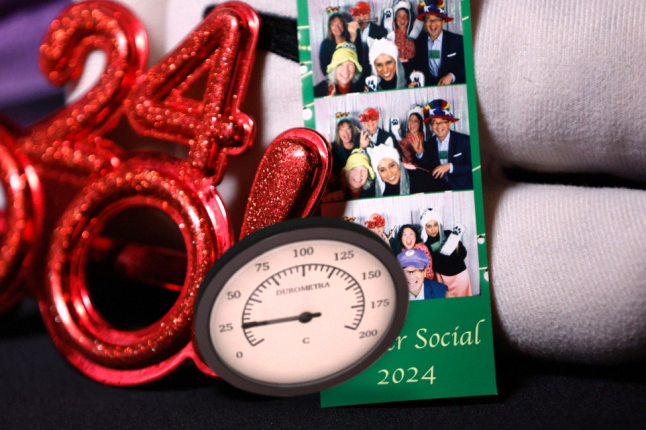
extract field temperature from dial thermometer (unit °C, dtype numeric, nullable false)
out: 25 °C
